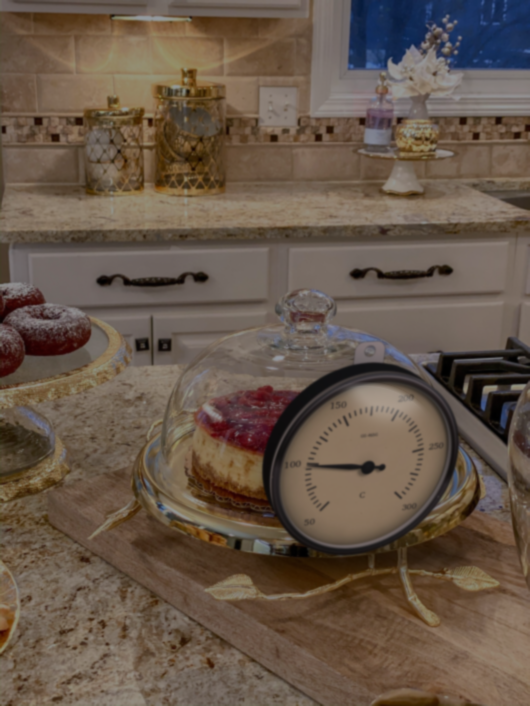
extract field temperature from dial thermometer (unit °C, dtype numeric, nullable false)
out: 100 °C
